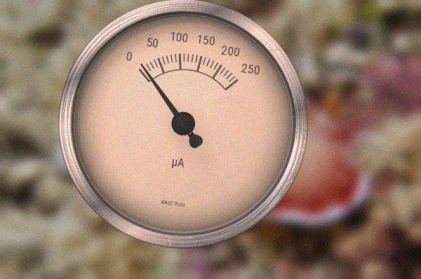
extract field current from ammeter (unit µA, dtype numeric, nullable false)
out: 10 µA
